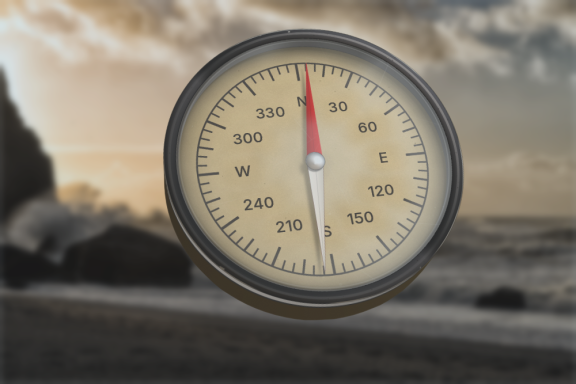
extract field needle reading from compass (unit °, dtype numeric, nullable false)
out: 5 °
